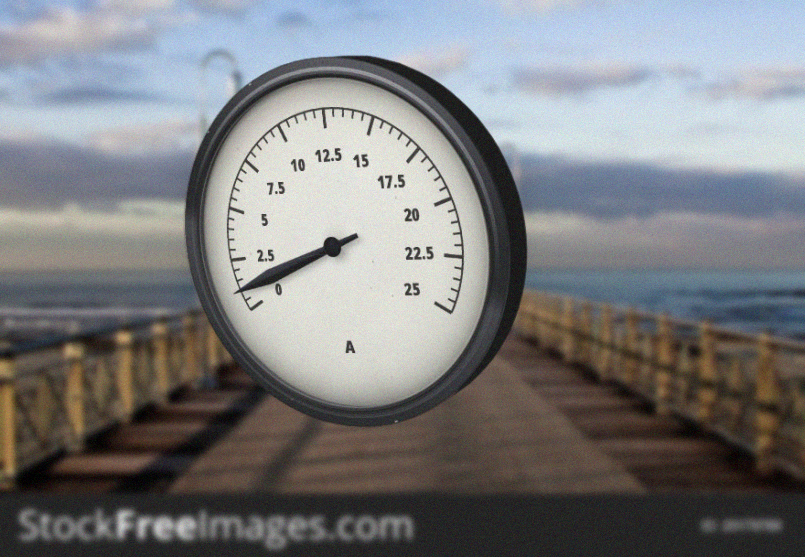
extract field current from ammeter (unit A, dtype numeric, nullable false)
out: 1 A
